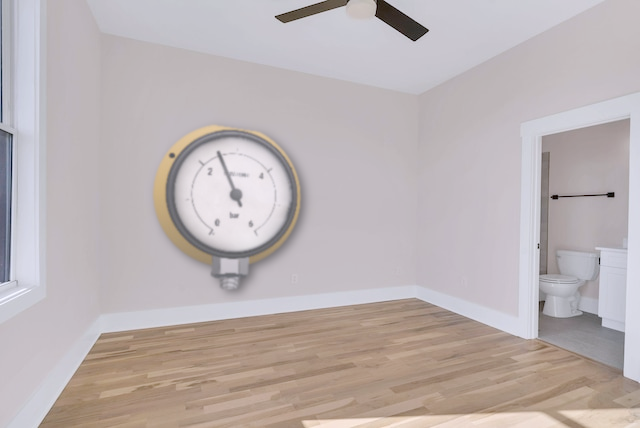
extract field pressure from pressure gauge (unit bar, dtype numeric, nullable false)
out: 2.5 bar
